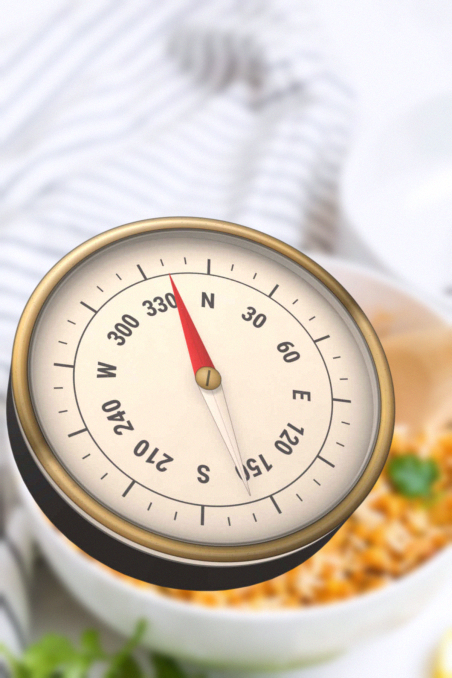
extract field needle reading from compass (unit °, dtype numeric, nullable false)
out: 340 °
